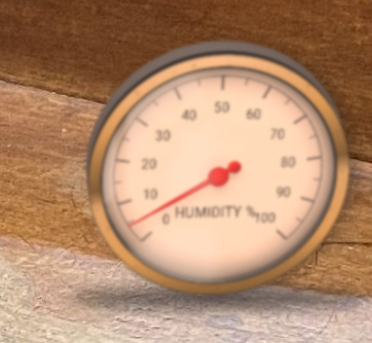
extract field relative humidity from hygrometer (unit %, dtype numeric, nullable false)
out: 5 %
